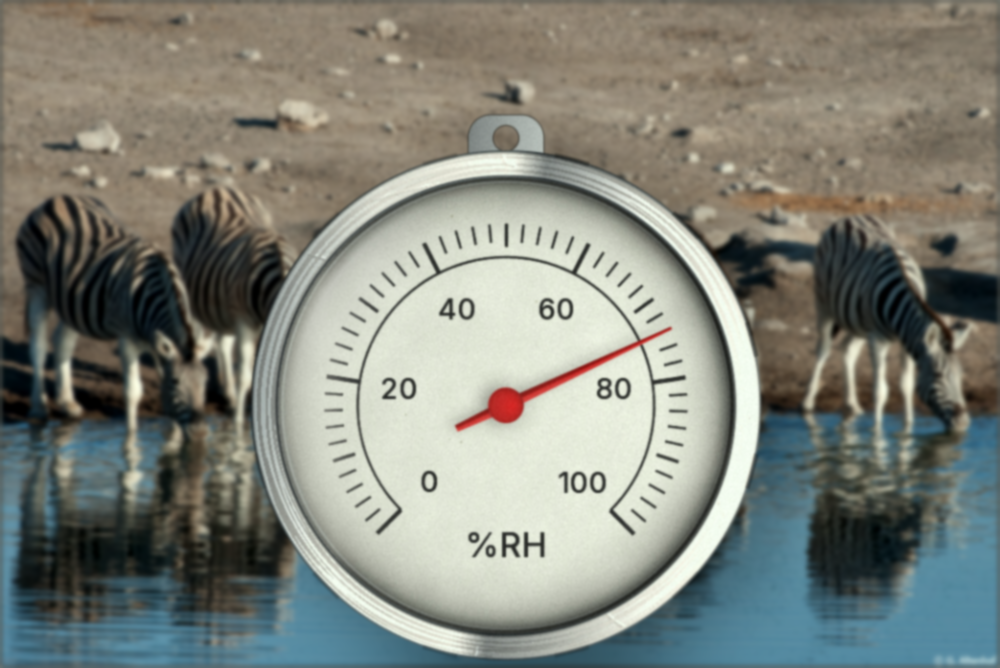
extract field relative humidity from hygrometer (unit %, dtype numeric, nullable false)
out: 74 %
